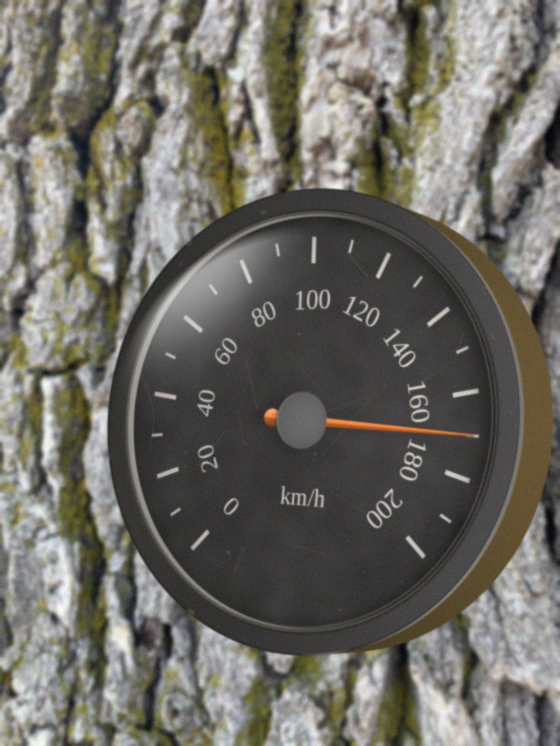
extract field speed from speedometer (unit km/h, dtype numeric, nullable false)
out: 170 km/h
